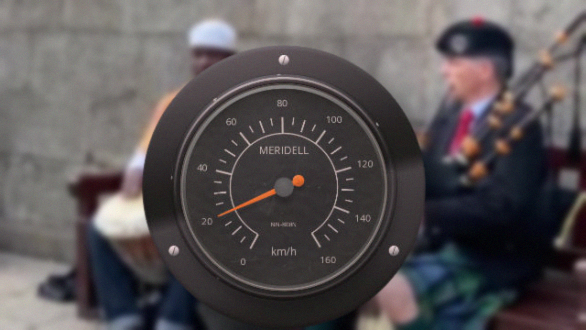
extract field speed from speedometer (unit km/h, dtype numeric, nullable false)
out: 20 km/h
